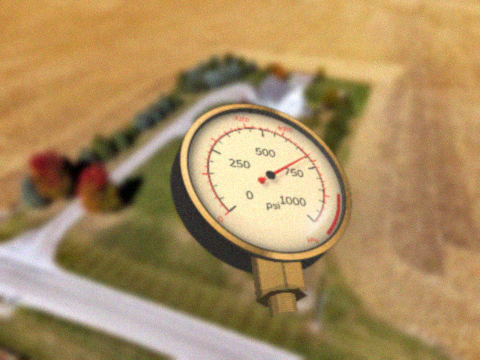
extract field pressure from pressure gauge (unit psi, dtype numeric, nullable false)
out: 700 psi
